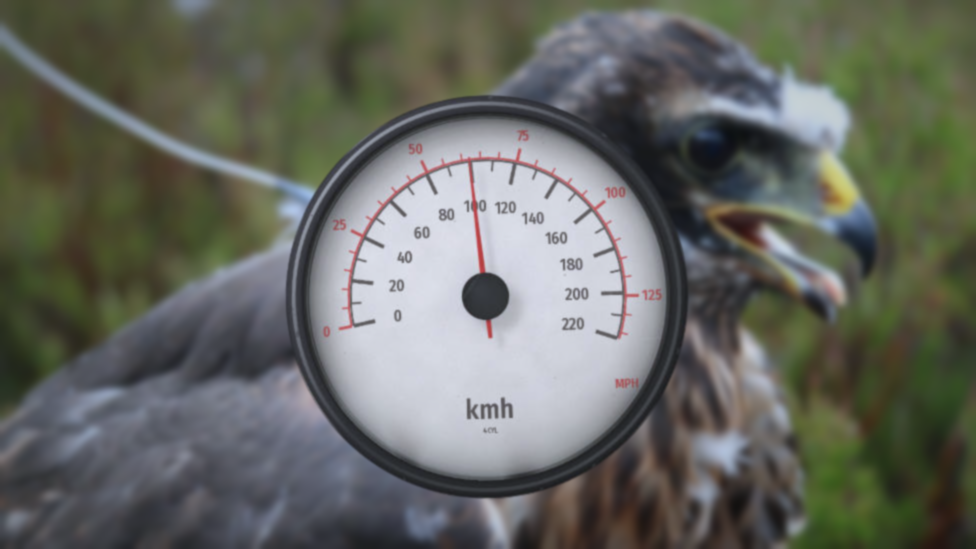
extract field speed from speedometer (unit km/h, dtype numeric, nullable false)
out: 100 km/h
